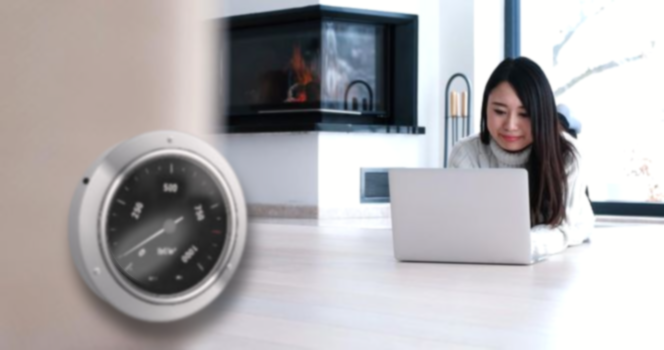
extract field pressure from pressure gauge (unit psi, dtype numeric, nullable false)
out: 50 psi
